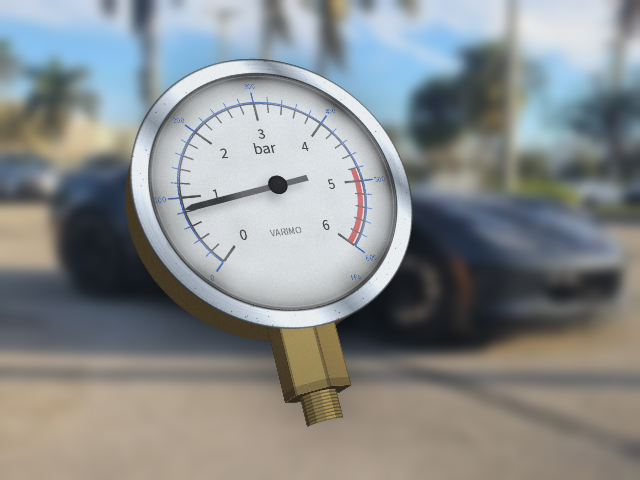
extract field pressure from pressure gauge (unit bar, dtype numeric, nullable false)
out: 0.8 bar
